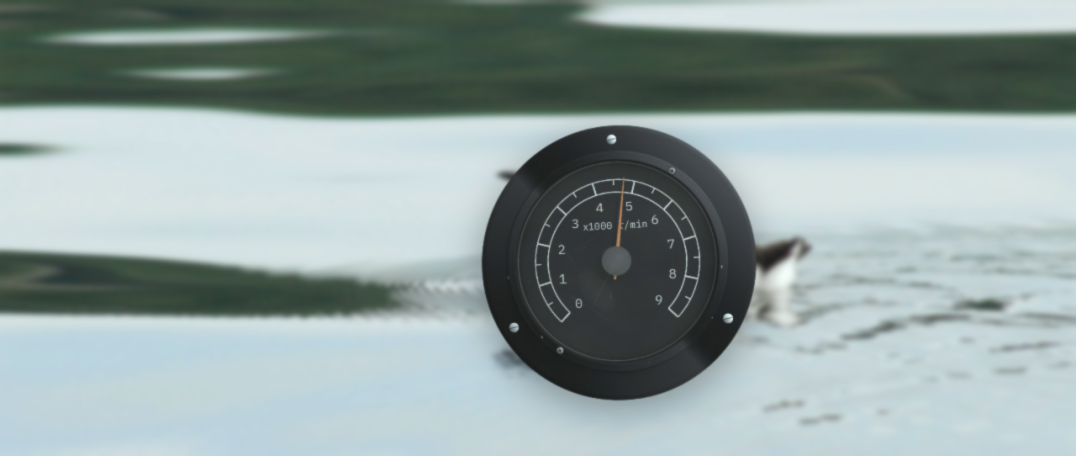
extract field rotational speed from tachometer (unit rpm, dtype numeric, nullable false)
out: 4750 rpm
